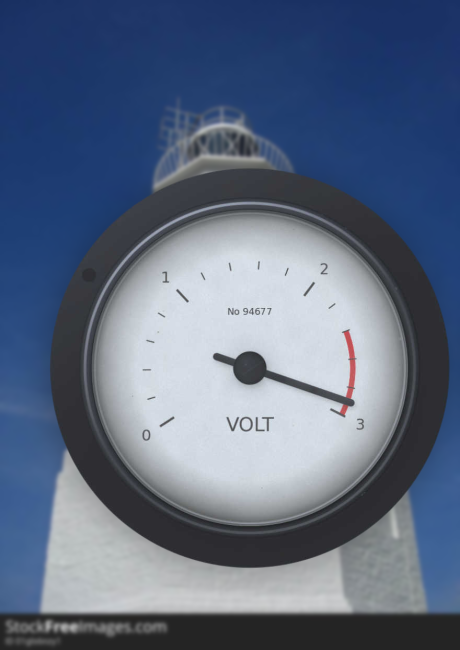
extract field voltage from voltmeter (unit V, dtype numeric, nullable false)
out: 2.9 V
